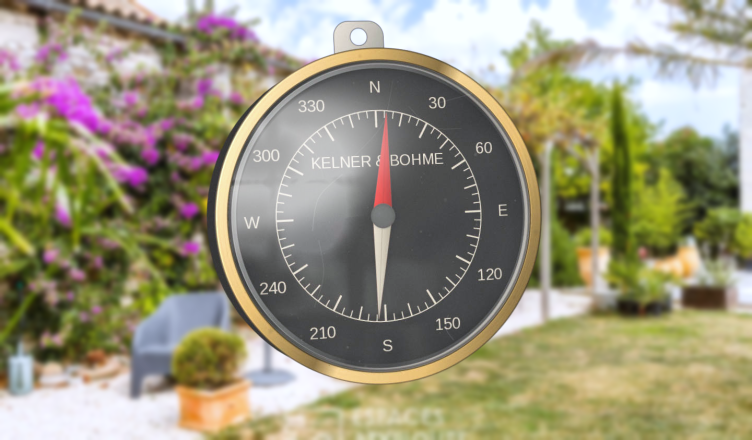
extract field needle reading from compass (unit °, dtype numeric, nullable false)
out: 5 °
